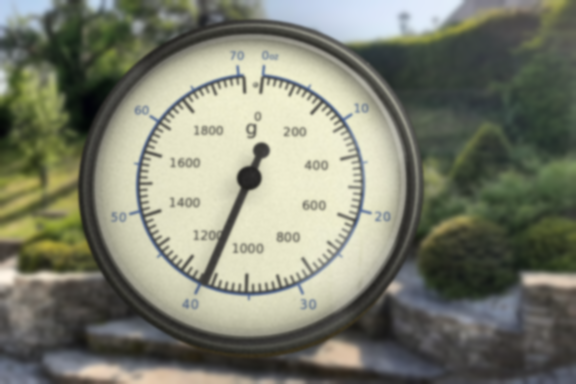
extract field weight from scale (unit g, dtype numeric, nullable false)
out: 1120 g
